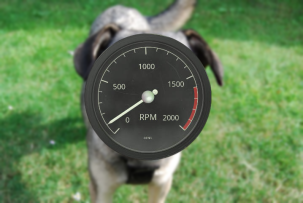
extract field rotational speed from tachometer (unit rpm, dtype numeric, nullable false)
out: 100 rpm
